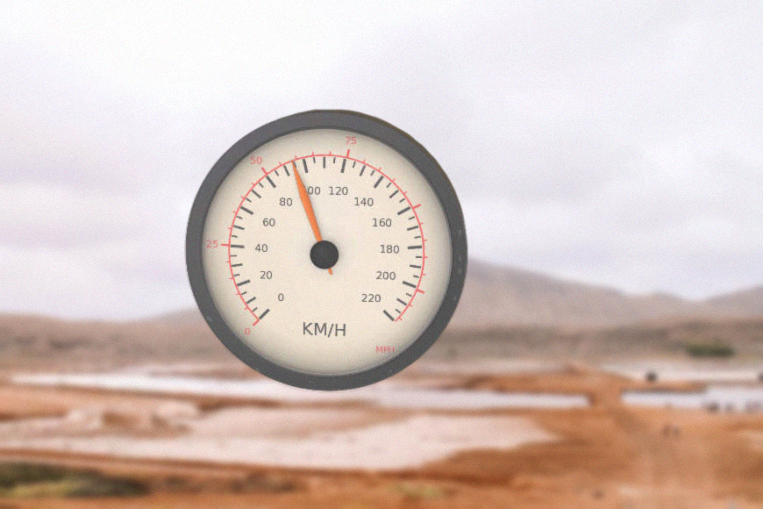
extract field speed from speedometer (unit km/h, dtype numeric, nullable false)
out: 95 km/h
